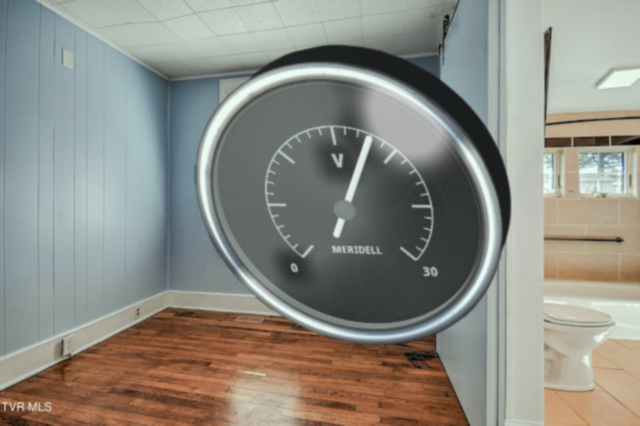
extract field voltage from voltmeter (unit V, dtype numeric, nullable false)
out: 18 V
